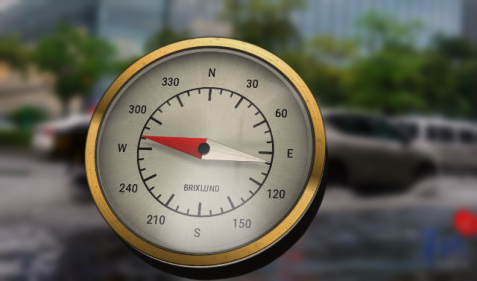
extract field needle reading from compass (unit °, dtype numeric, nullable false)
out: 280 °
